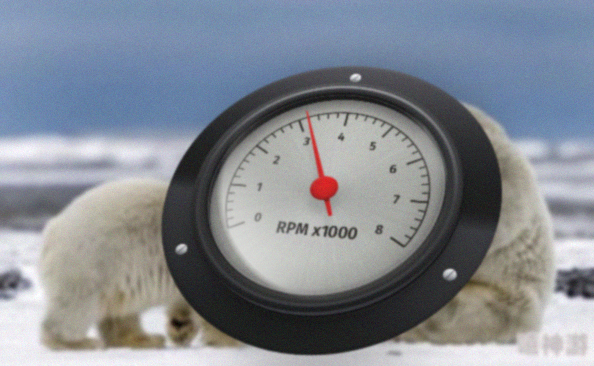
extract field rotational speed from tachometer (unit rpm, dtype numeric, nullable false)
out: 3200 rpm
